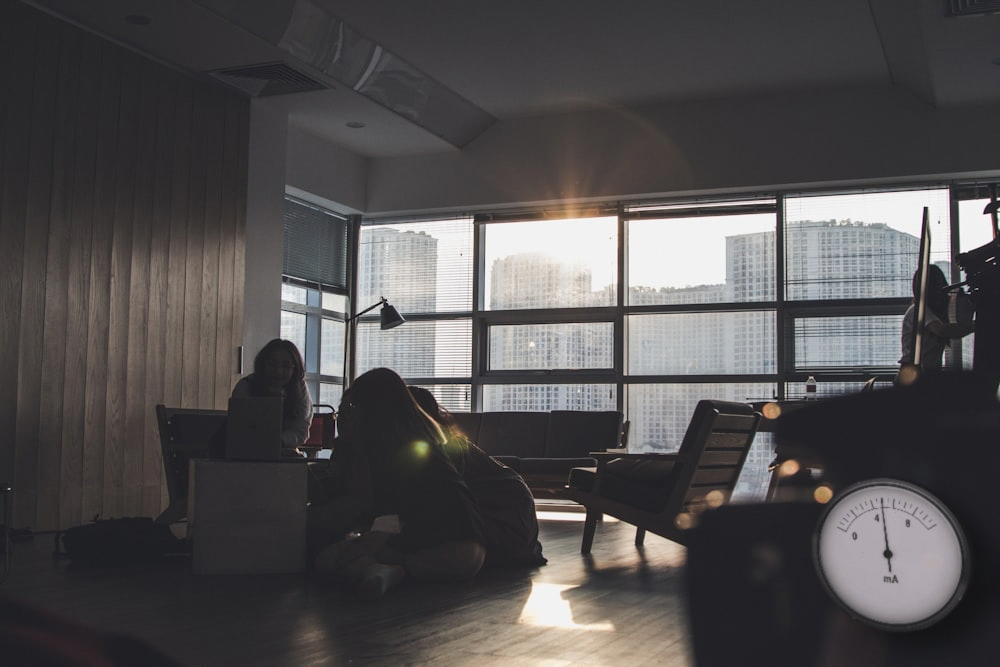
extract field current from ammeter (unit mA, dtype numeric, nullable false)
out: 5 mA
